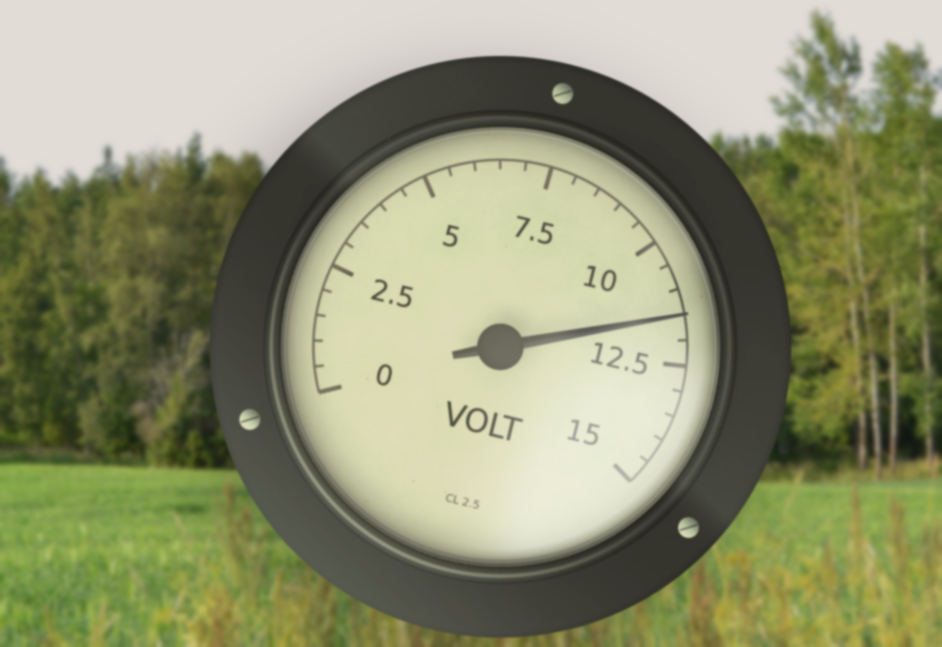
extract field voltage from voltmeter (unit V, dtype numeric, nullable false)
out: 11.5 V
